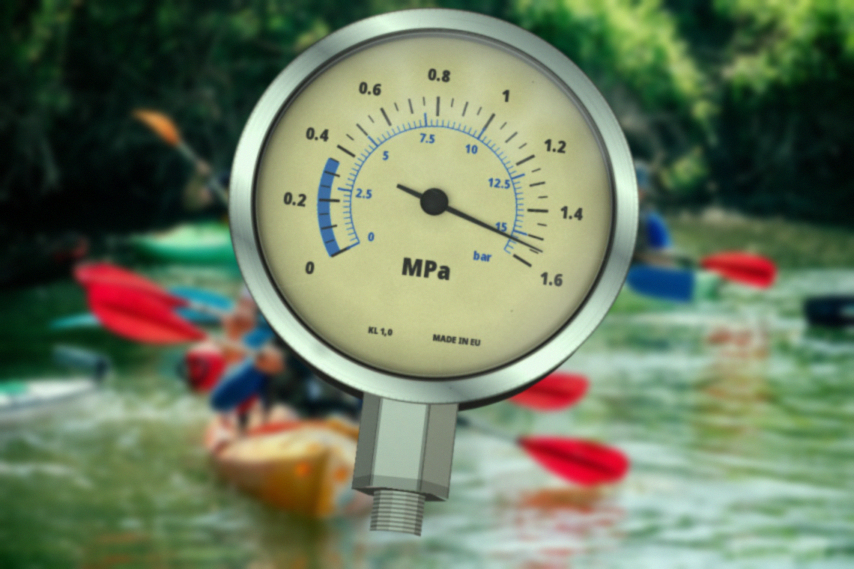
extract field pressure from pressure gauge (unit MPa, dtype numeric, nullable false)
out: 1.55 MPa
